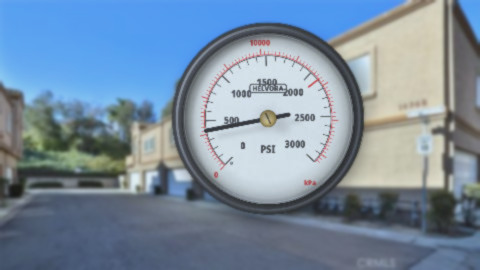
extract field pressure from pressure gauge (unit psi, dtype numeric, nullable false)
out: 400 psi
